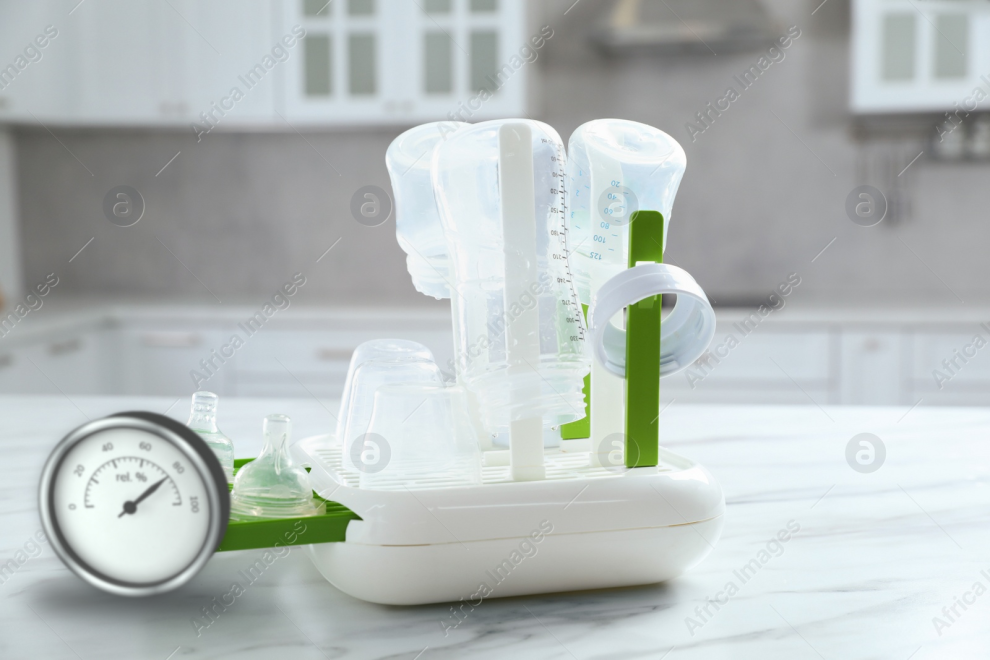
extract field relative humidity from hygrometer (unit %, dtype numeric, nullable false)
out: 80 %
